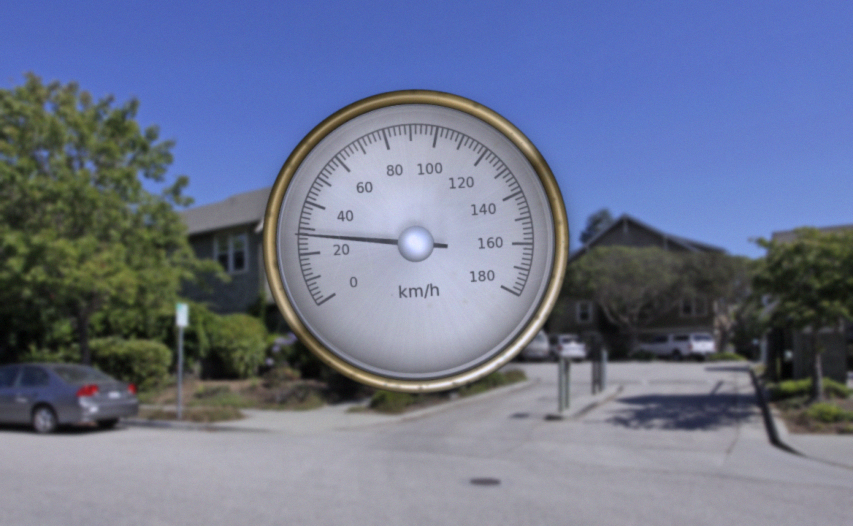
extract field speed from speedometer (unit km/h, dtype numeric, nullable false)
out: 28 km/h
